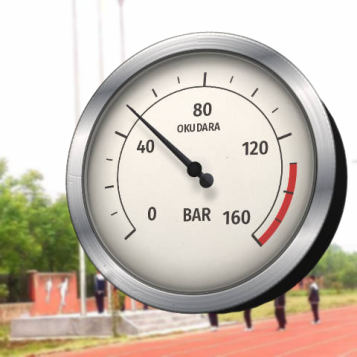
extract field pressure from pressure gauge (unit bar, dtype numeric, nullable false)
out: 50 bar
